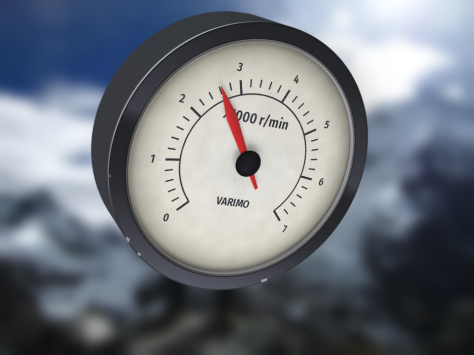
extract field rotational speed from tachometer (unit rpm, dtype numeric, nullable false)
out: 2600 rpm
